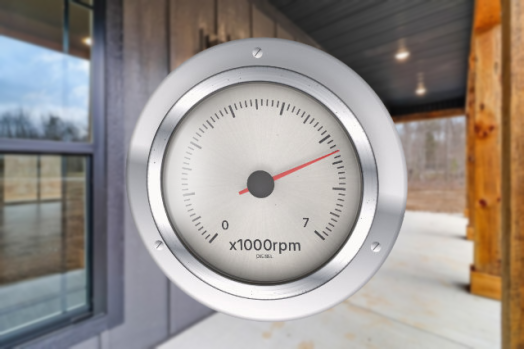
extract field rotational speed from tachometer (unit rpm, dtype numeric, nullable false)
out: 5300 rpm
